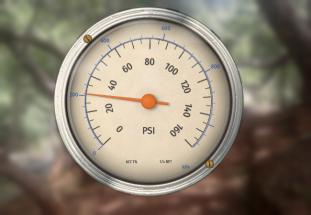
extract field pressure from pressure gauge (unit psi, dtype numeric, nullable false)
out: 30 psi
